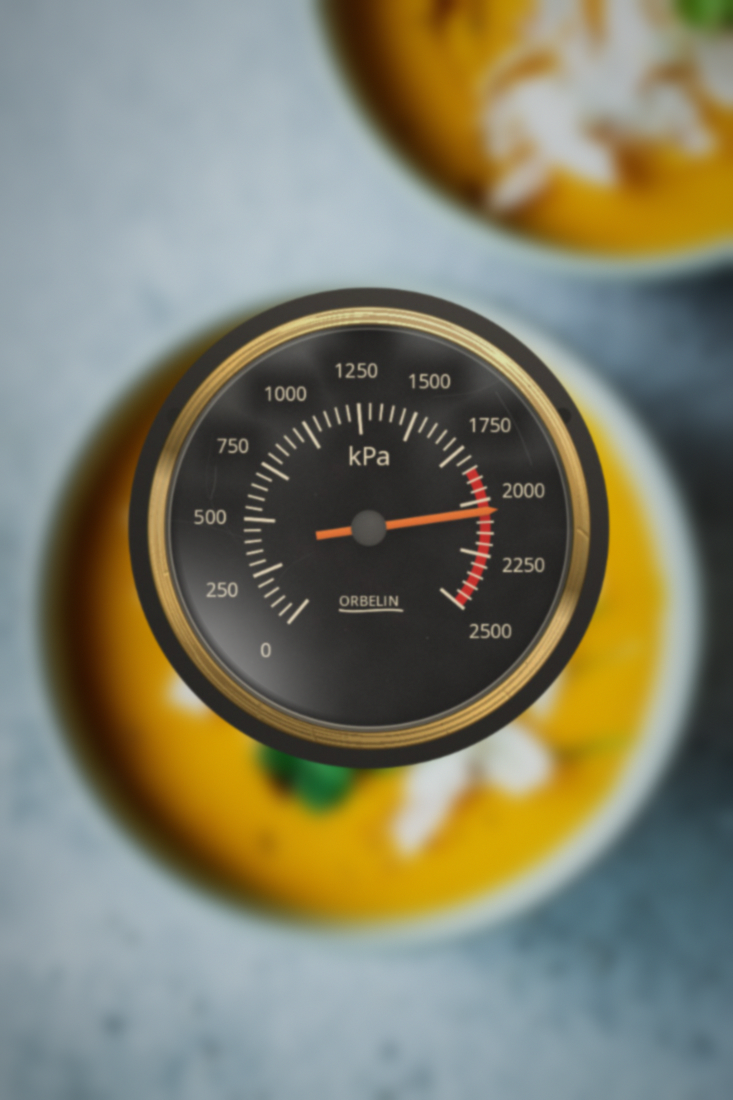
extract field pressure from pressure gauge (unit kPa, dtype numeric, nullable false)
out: 2050 kPa
